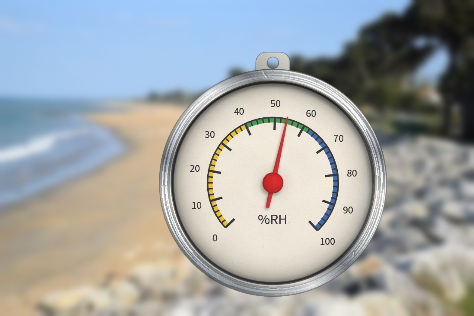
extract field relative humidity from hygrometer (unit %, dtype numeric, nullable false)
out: 54 %
